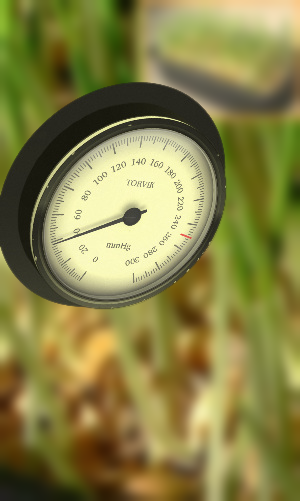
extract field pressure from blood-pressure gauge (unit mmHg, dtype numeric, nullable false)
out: 40 mmHg
